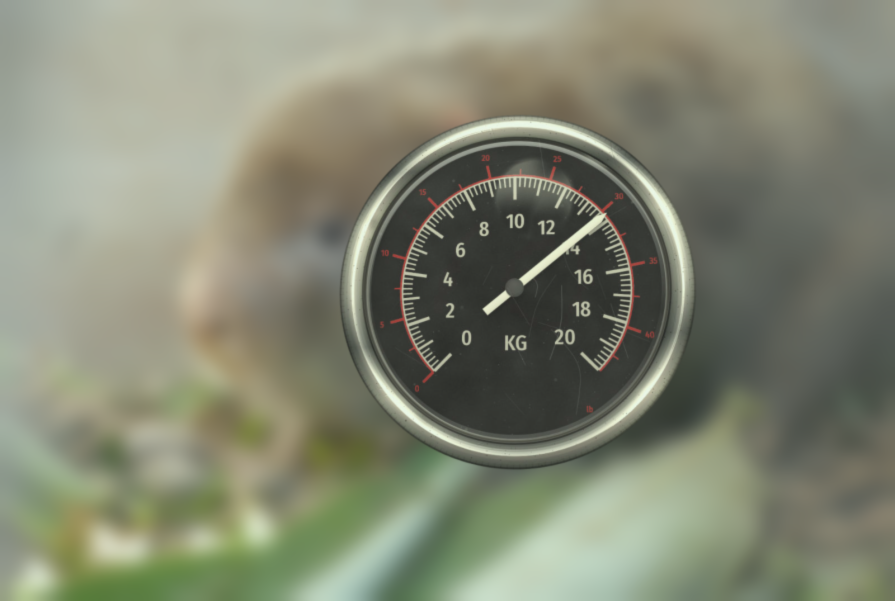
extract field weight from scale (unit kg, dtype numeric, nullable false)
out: 13.8 kg
